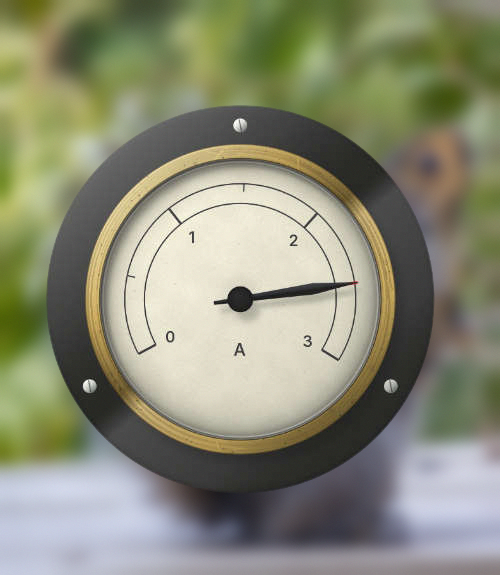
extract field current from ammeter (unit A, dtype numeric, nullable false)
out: 2.5 A
